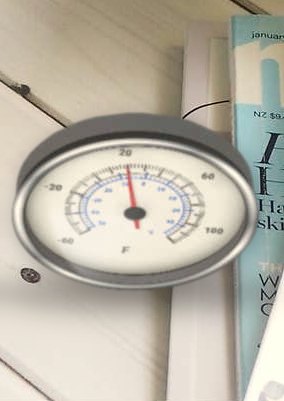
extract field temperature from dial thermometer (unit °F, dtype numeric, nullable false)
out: 20 °F
